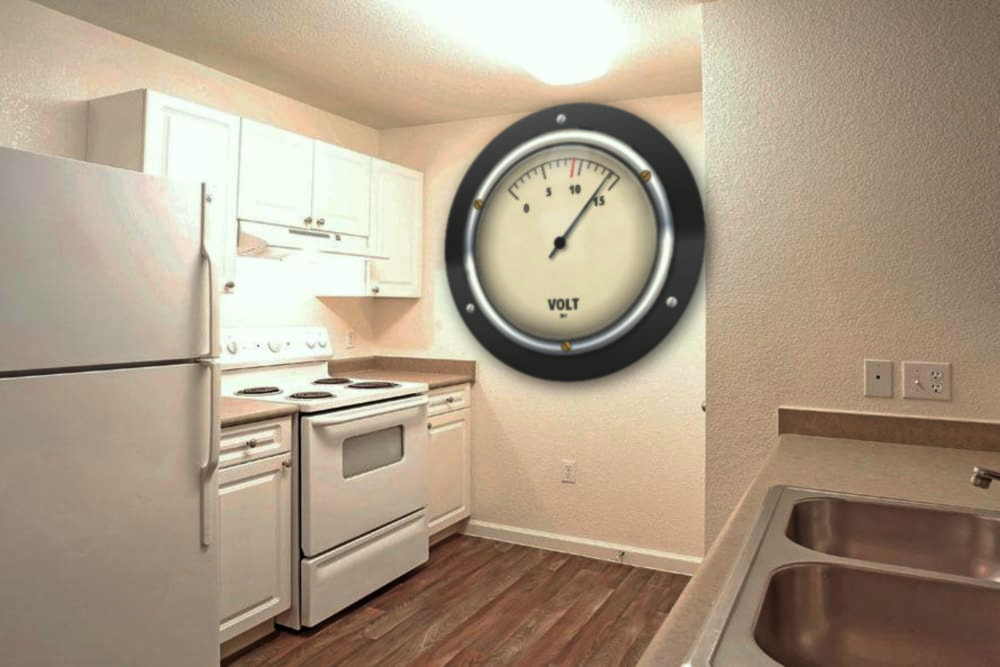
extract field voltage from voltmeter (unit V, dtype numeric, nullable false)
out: 14 V
